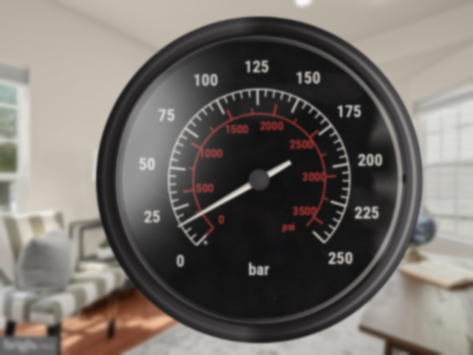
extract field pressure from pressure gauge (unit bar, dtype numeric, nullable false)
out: 15 bar
